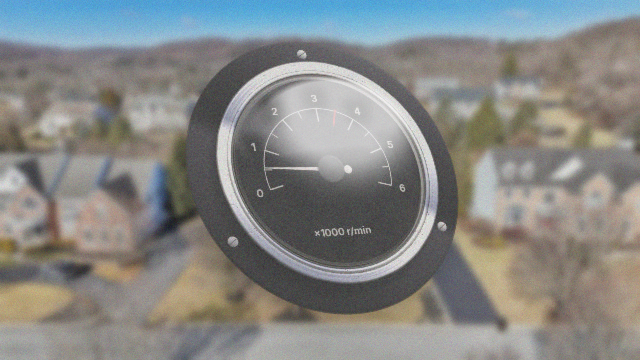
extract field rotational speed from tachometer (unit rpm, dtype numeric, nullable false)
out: 500 rpm
